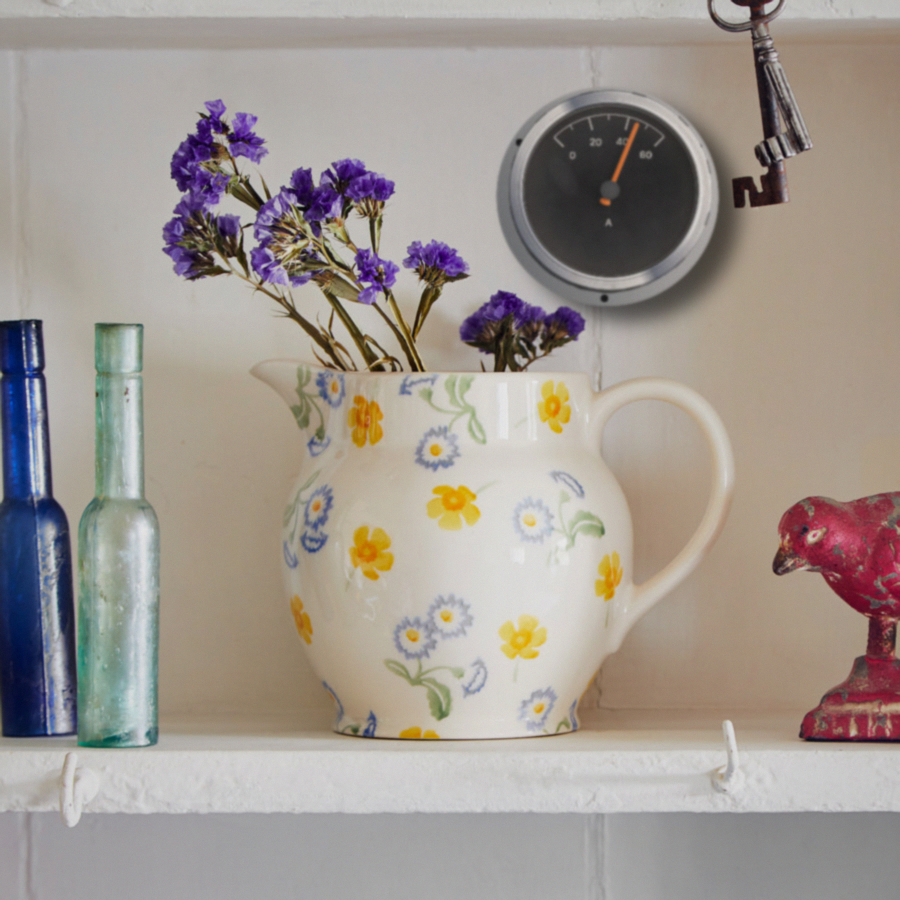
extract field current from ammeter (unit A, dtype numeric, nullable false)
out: 45 A
